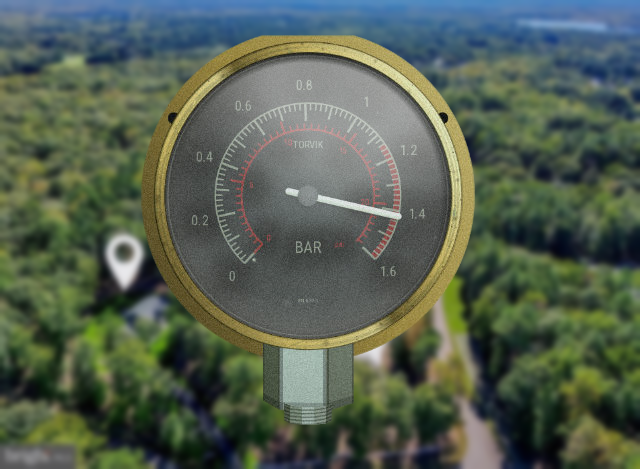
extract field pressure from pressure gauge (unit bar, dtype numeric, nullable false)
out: 1.42 bar
